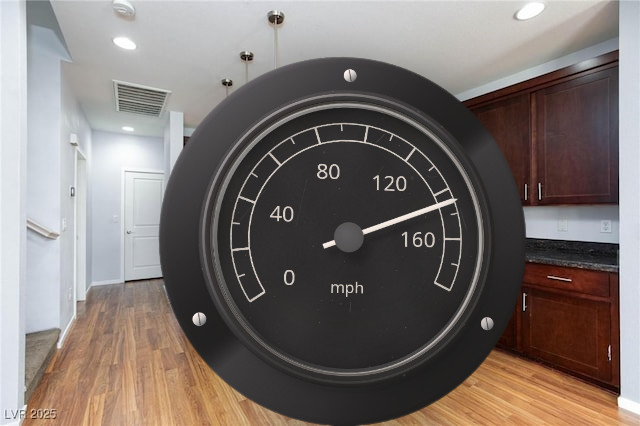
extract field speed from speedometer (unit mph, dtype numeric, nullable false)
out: 145 mph
